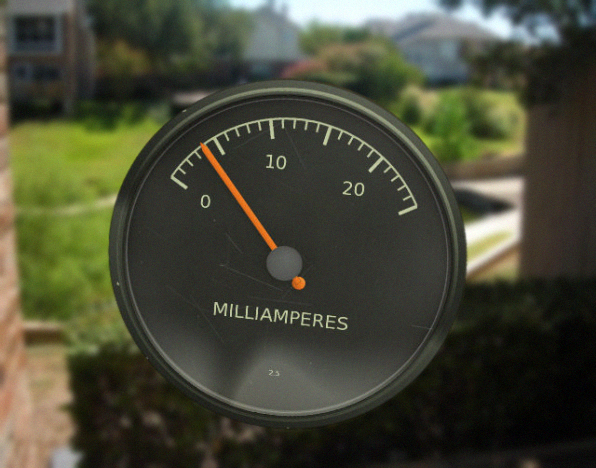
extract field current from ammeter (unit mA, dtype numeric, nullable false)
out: 4 mA
